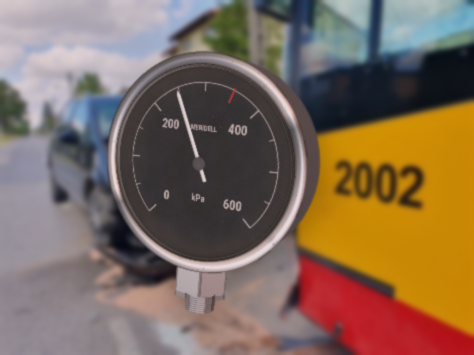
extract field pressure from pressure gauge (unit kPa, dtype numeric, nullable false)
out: 250 kPa
